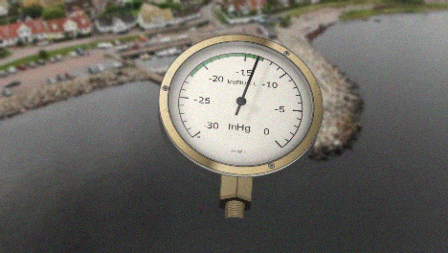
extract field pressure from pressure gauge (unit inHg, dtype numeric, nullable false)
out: -13.5 inHg
